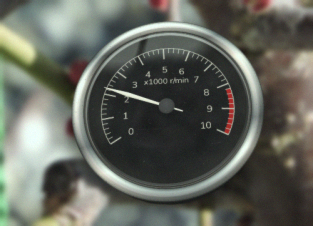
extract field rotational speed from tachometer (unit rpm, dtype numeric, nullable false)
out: 2200 rpm
